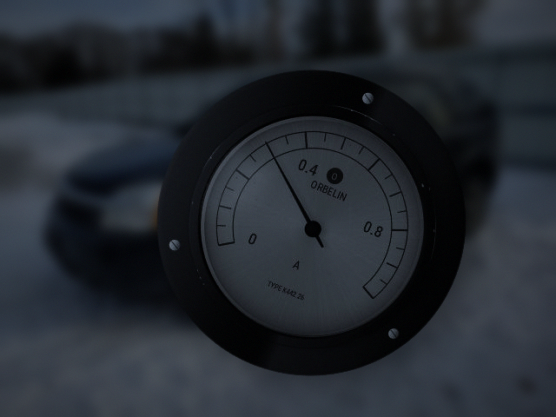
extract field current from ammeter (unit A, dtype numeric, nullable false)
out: 0.3 A
